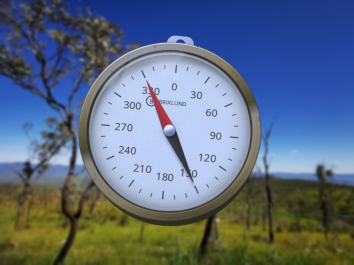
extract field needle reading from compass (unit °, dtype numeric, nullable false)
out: 330 °
